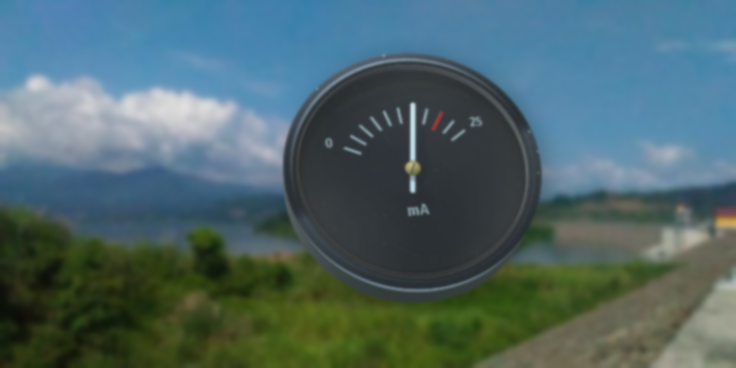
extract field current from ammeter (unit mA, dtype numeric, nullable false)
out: 15 mA
